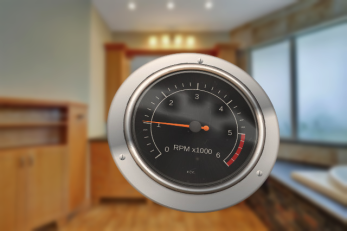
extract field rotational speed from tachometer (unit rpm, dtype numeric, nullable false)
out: 1000 rpm
